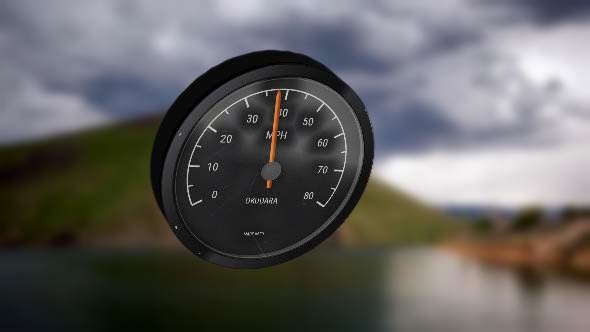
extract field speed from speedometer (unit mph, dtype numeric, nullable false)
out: 37.5 mph
